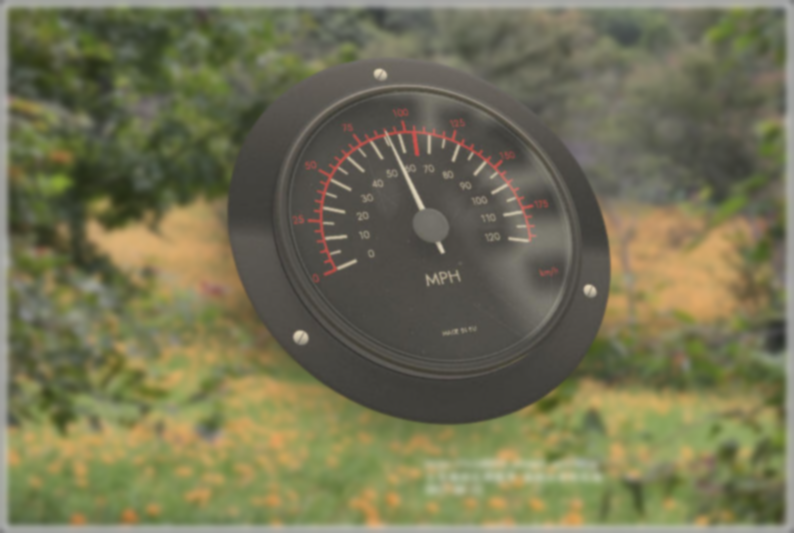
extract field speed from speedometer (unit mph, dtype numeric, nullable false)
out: 55 mph
